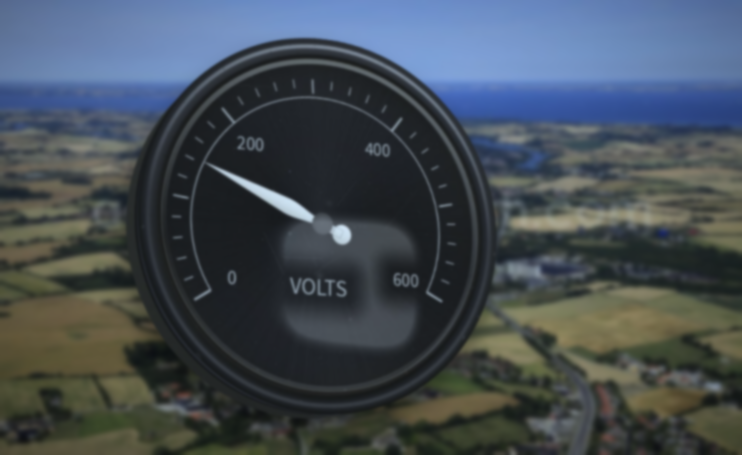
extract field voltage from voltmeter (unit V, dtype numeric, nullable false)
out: 140 V
